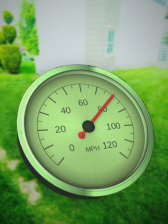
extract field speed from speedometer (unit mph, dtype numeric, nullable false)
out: 80 mph
